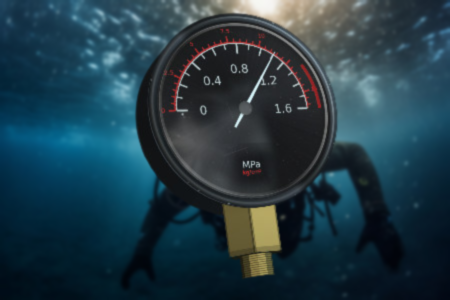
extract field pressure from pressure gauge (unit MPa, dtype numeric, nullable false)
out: 1.1 MPa
